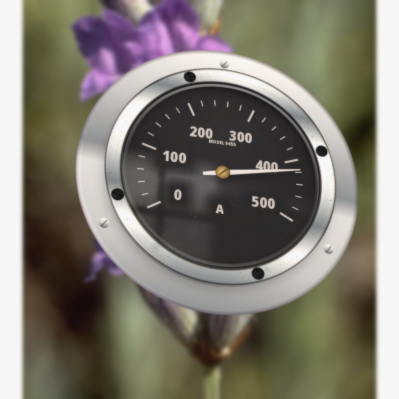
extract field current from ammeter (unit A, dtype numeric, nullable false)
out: 420 A
